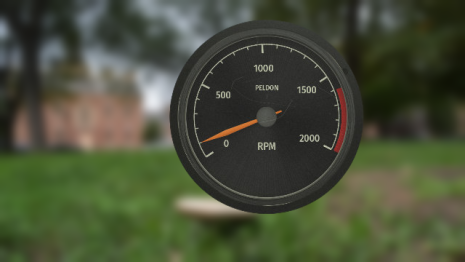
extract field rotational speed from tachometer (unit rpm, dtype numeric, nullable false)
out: 100 rpm
